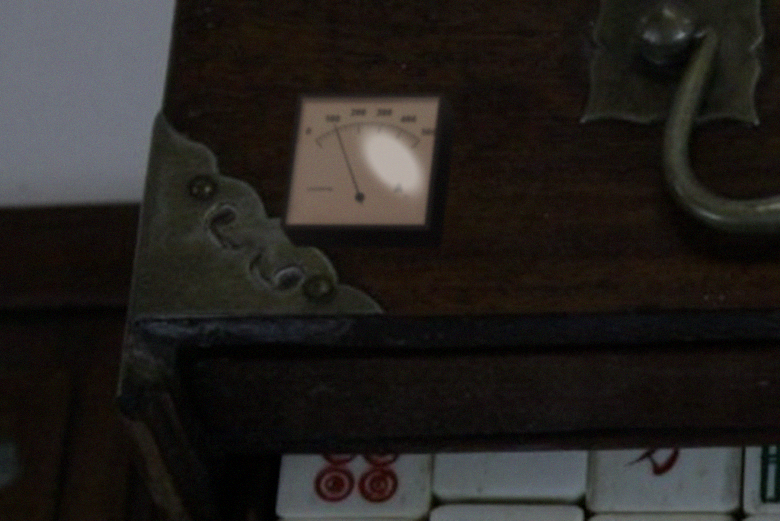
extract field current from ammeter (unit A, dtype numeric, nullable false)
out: 100 A
